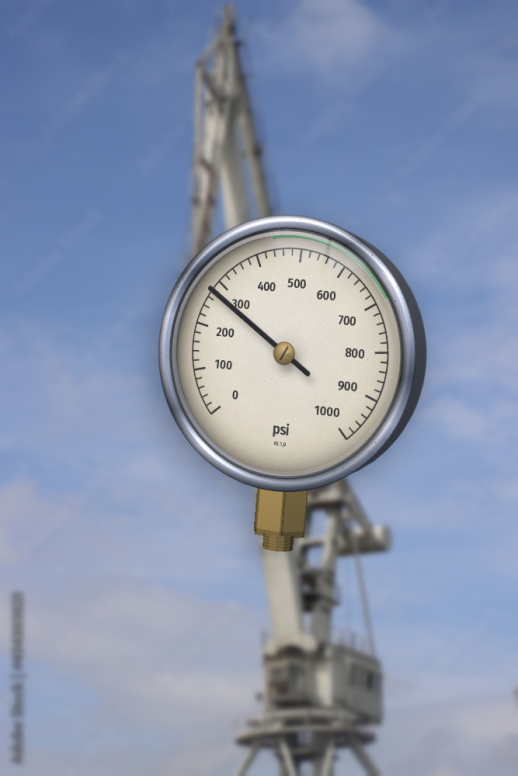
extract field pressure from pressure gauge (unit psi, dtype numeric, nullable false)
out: 280 psi
